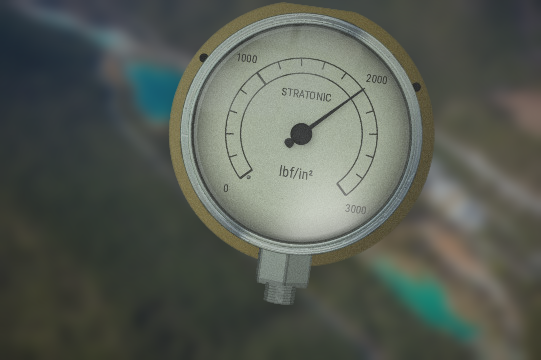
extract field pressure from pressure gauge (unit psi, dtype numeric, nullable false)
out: 2000 psi
